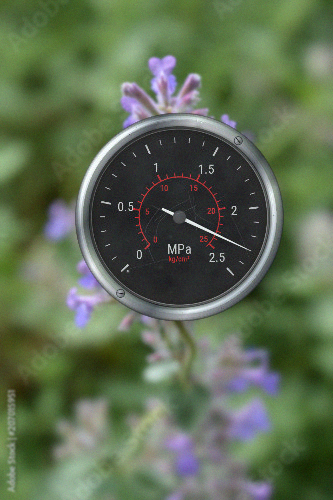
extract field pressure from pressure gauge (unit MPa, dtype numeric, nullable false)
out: 2.3 MPa
